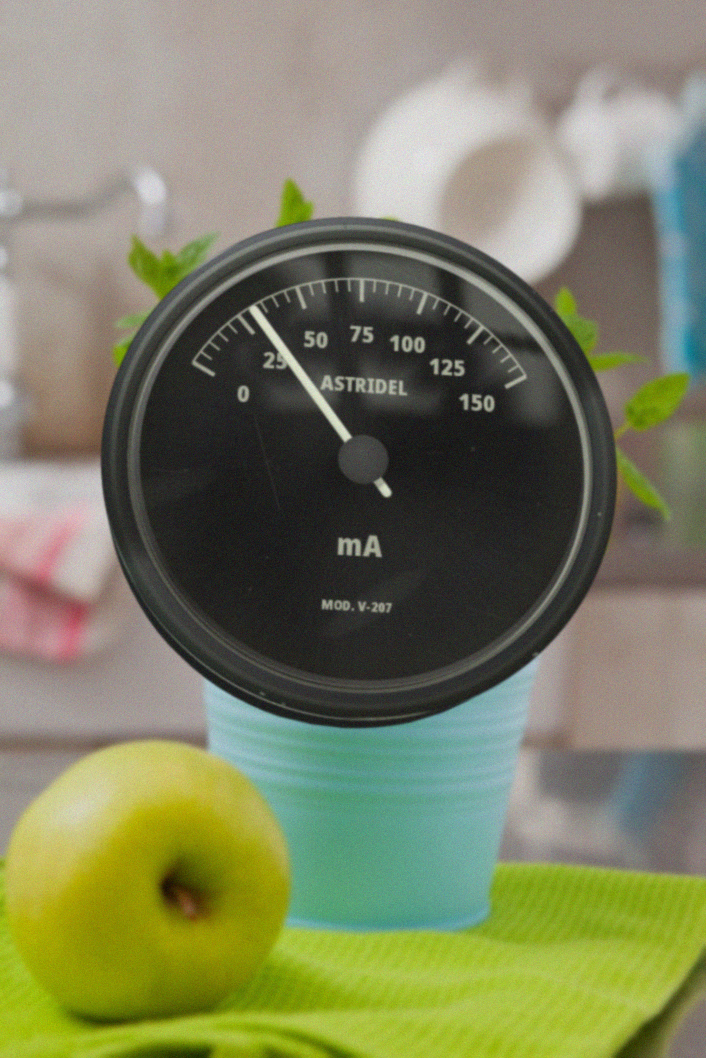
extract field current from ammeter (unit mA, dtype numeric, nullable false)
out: 30 mA
